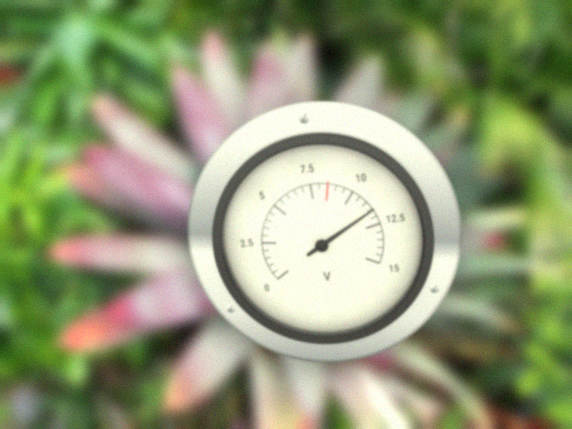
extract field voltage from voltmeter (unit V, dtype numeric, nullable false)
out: 11.5 V
